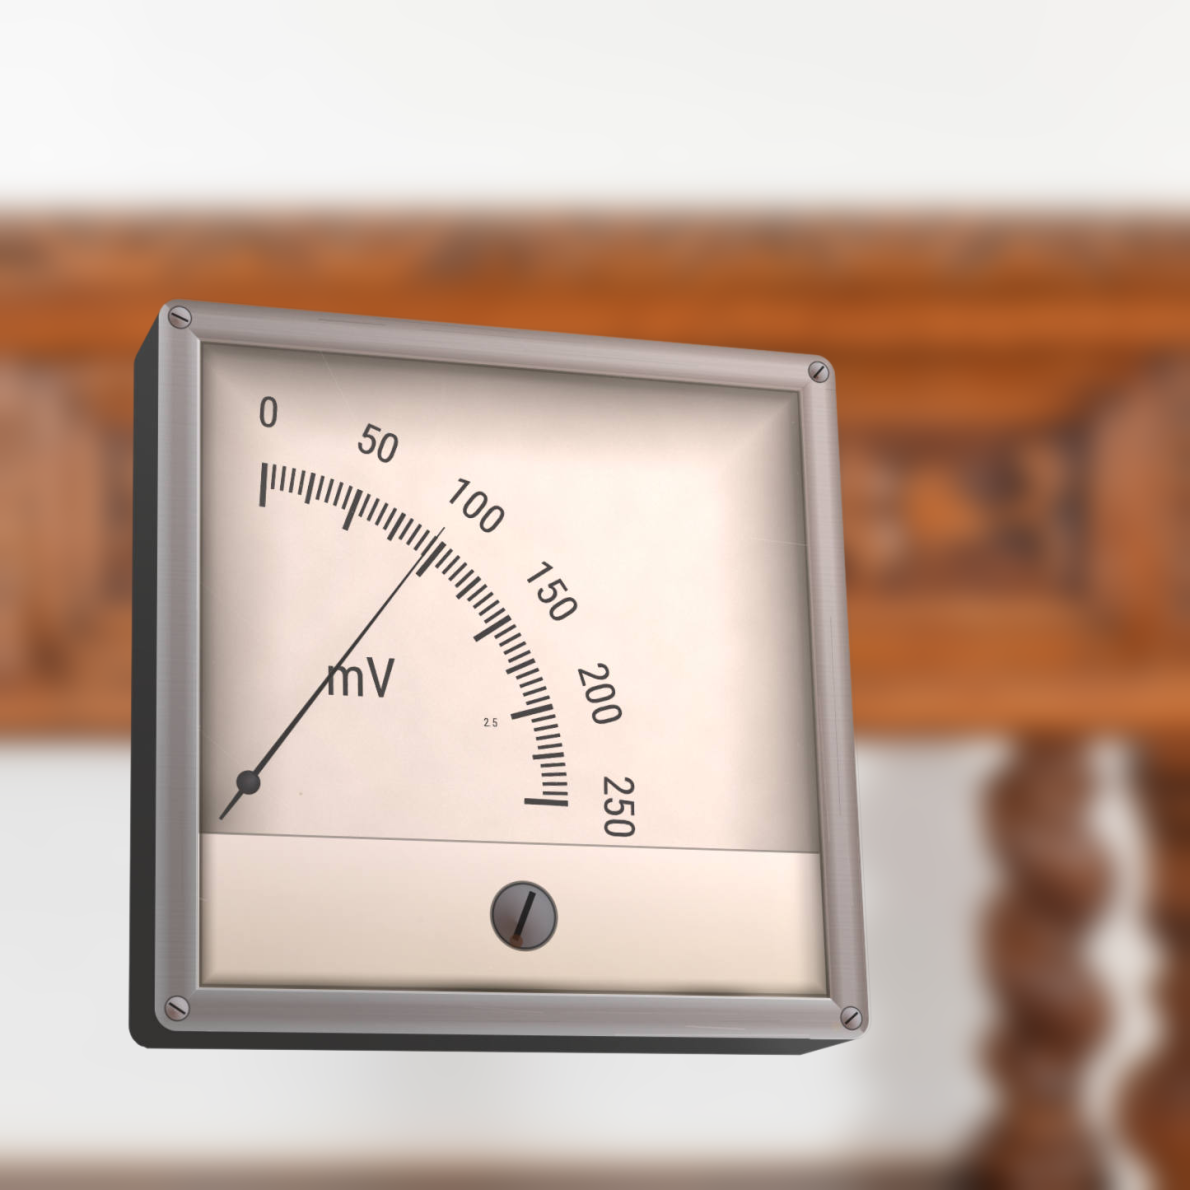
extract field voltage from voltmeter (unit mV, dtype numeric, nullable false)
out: 95 mV
